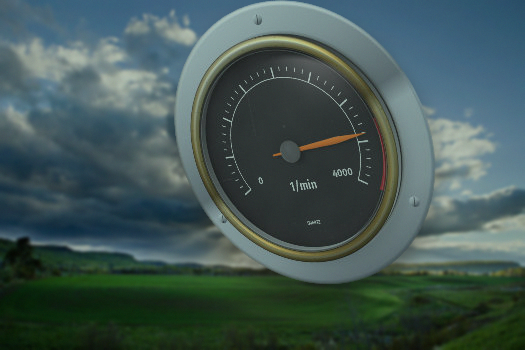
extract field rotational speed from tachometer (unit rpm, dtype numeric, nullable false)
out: 3400 rpm
